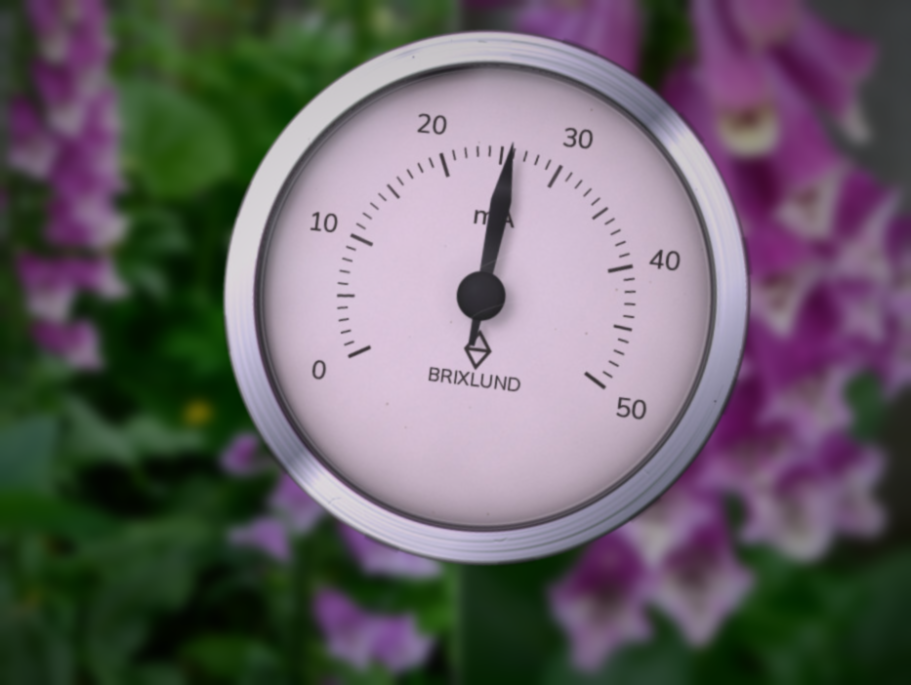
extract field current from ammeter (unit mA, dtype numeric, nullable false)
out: 26 mA
